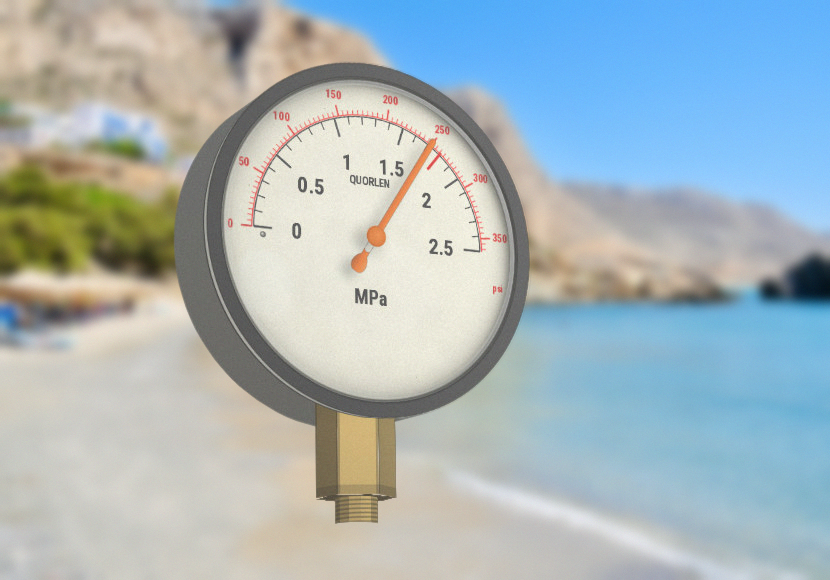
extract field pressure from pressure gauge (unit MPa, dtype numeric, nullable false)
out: 1.7 MPa
